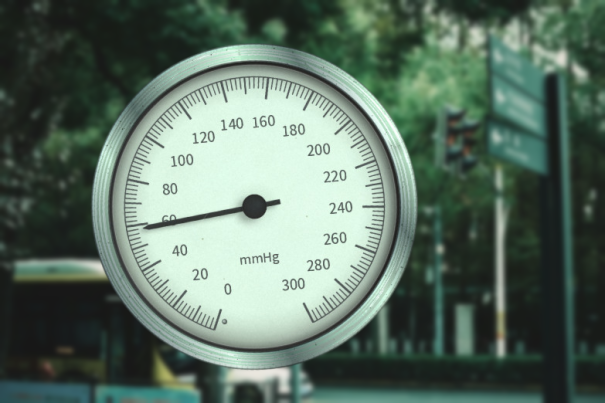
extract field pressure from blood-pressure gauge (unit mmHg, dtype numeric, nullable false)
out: 58 mmHg
